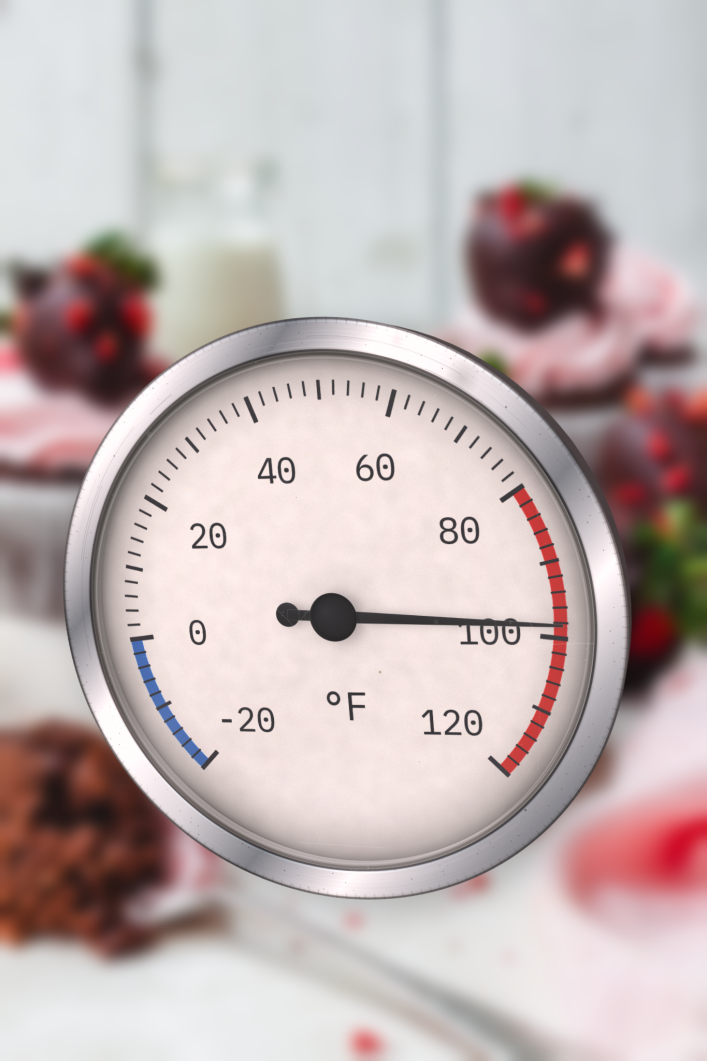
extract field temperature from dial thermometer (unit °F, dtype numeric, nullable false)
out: 98 °F
